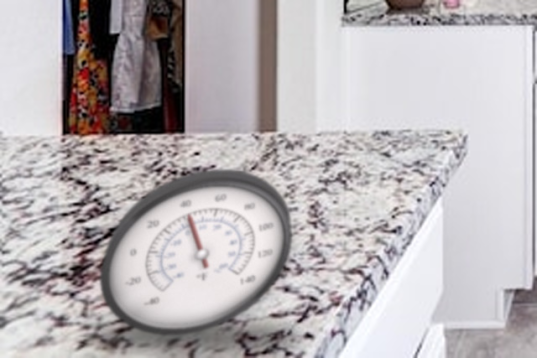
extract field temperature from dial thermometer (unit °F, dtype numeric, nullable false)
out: 40 °F
